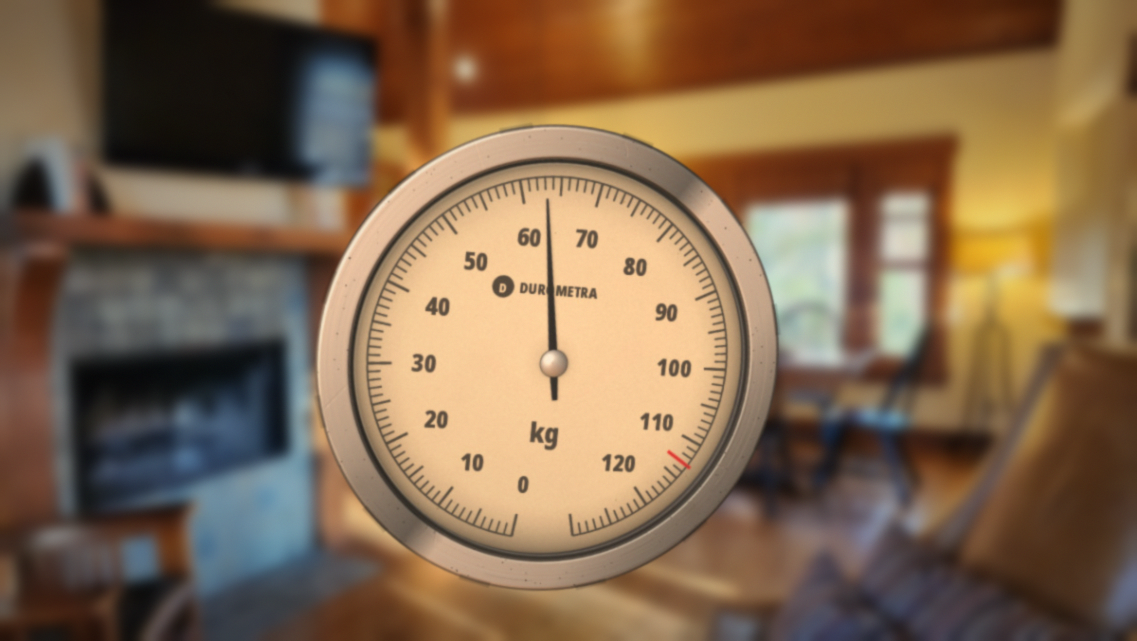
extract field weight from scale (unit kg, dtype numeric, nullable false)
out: 63 kg
